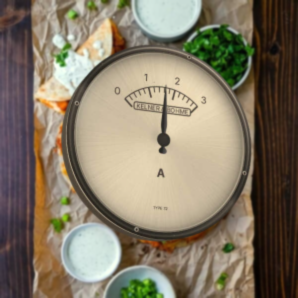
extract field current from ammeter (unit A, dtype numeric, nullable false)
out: 1.6 A
